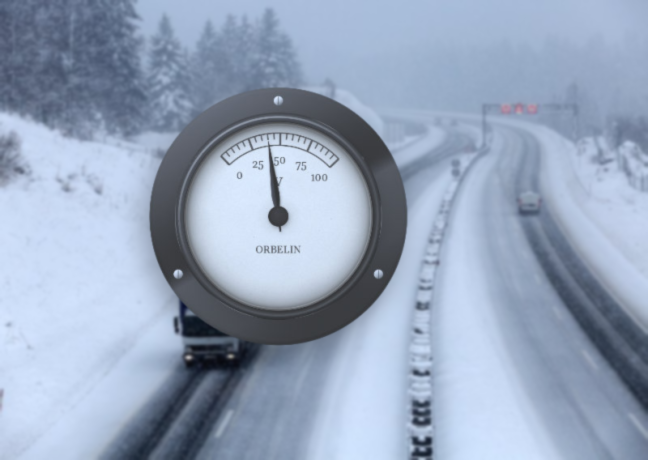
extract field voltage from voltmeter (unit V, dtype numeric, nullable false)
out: 40 V
